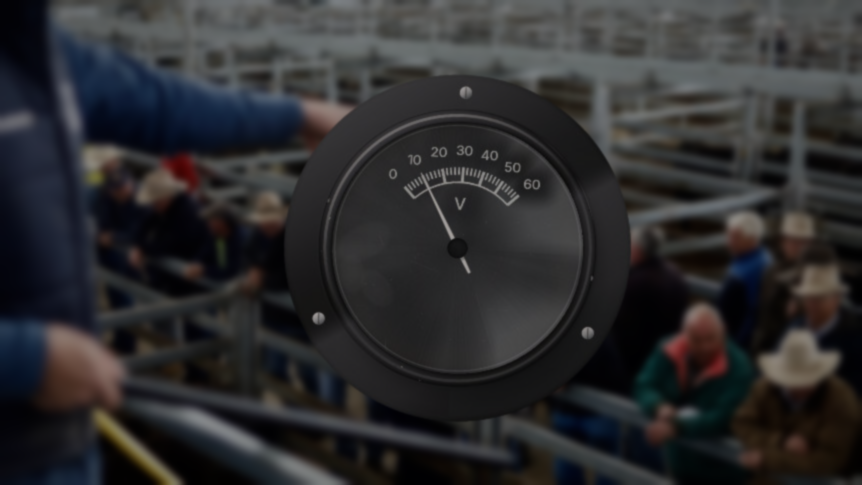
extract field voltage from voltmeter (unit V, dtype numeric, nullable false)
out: 10 V
